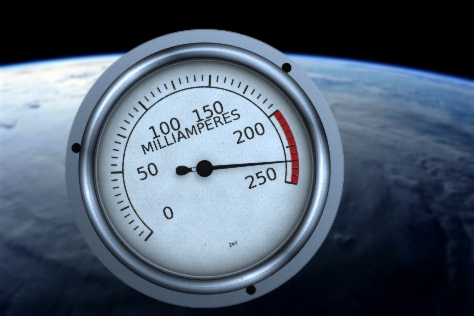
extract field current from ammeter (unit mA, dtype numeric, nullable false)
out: 235 mA
